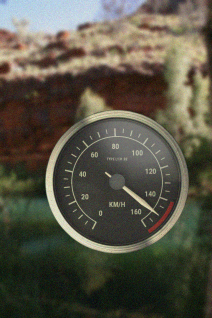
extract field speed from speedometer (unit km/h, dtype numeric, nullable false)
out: 150 km/h
